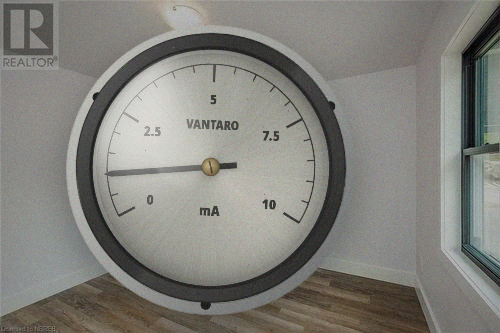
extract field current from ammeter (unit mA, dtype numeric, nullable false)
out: 1 mA
